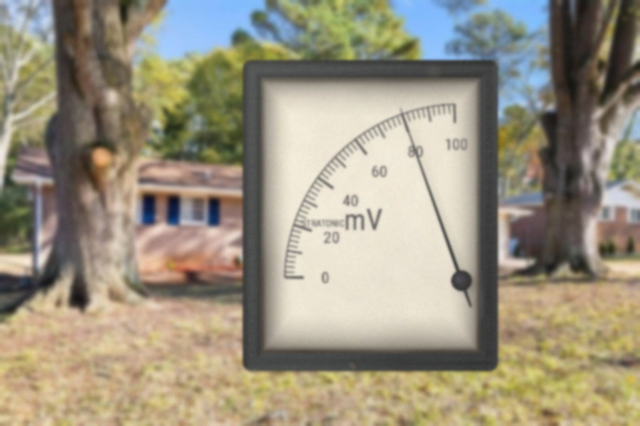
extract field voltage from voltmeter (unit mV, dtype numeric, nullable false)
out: 80 mV
